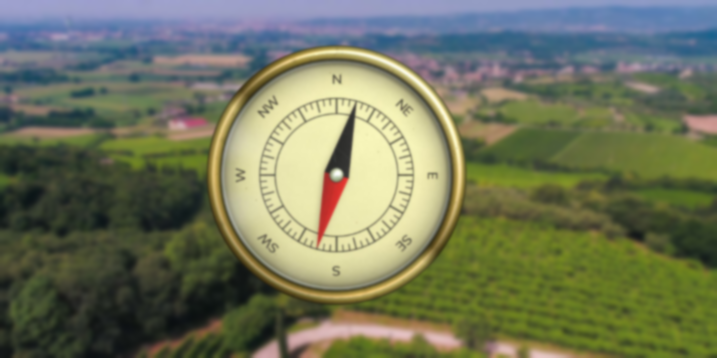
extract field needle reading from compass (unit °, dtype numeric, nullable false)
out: 195 °
